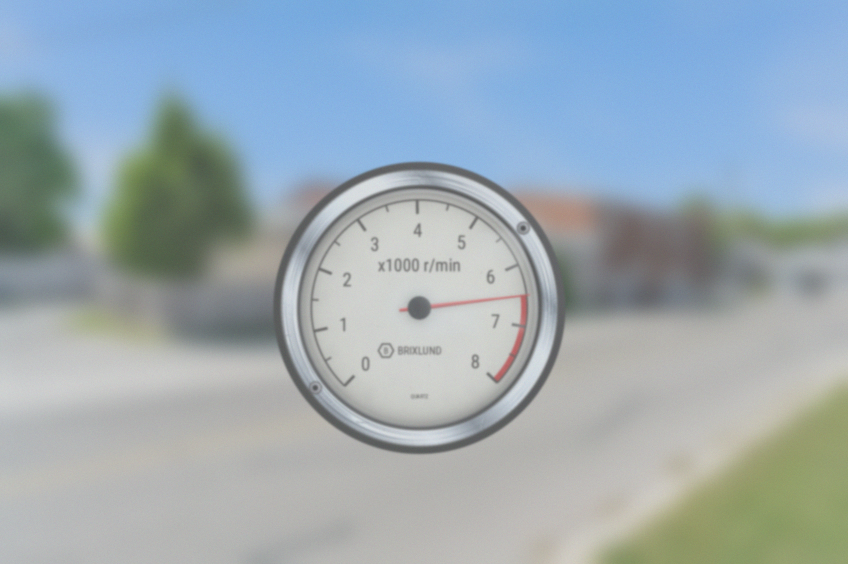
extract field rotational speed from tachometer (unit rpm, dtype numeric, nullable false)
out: 6500 rpm
